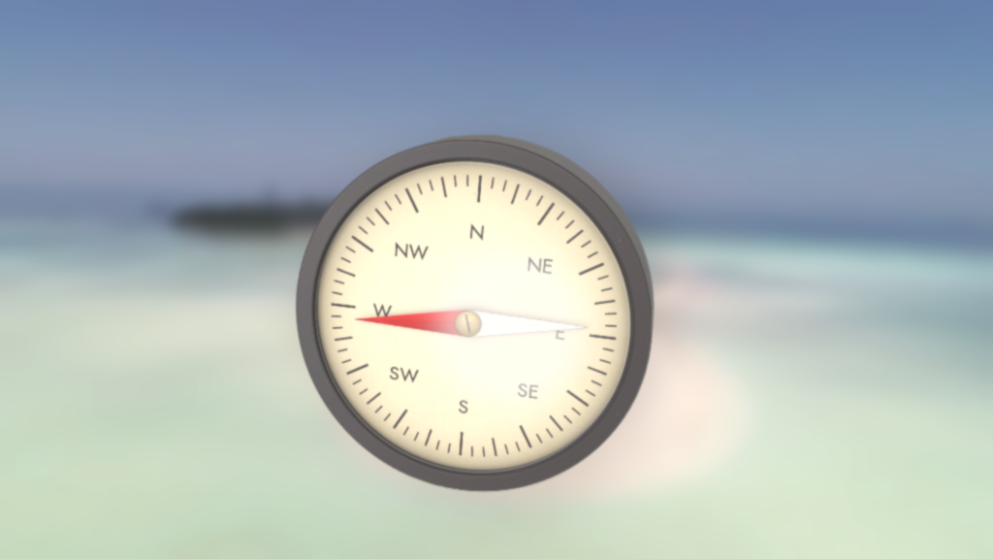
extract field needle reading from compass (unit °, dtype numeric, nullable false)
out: 265 °
